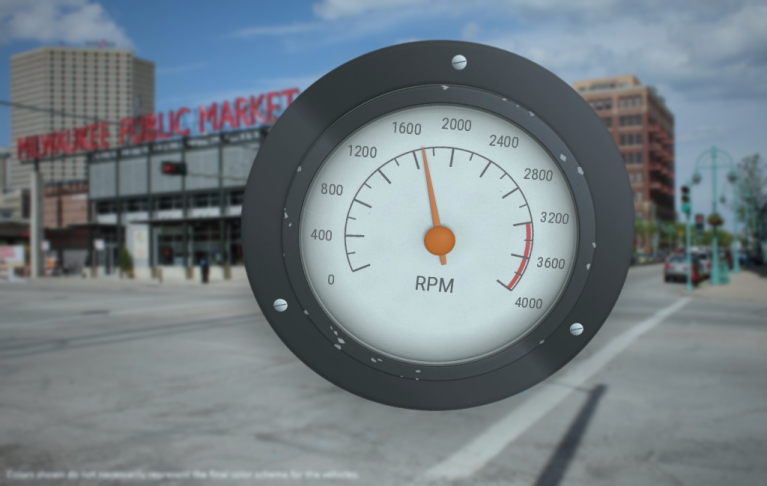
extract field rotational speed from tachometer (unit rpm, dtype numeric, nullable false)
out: 1700 rpm
